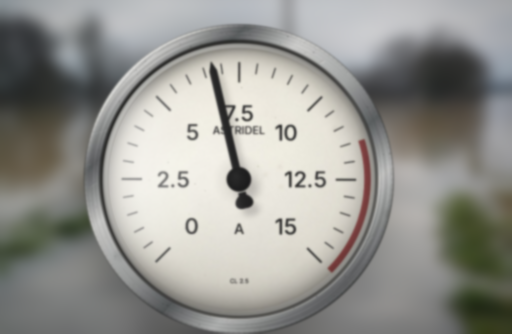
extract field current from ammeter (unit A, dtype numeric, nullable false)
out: 6.75 A
